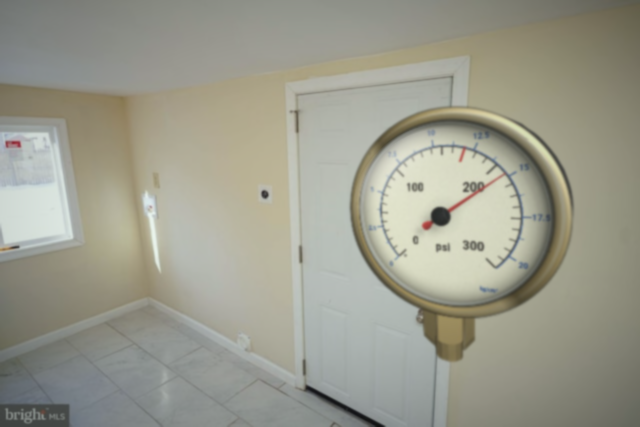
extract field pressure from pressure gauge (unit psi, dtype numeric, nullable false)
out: 210 psi
